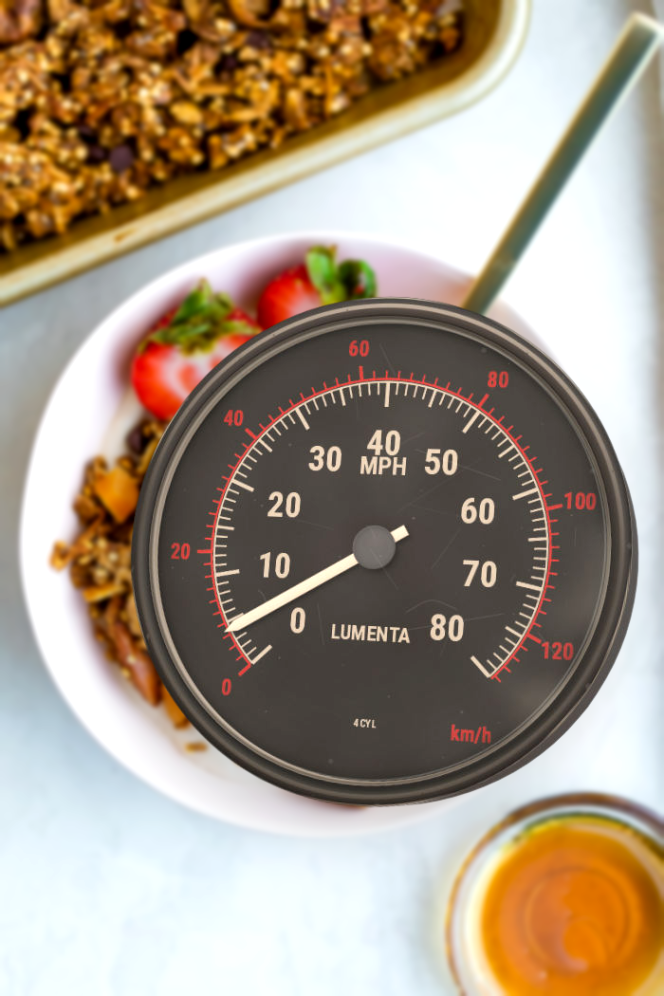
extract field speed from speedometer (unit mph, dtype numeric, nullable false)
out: 4 mph
